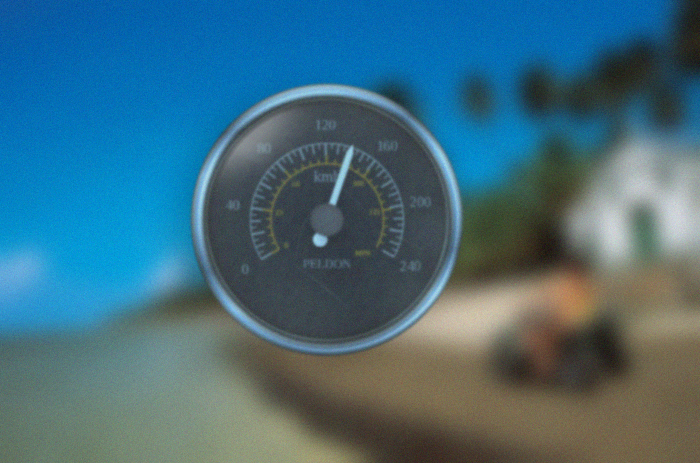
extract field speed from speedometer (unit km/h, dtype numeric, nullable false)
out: 140 km/h
